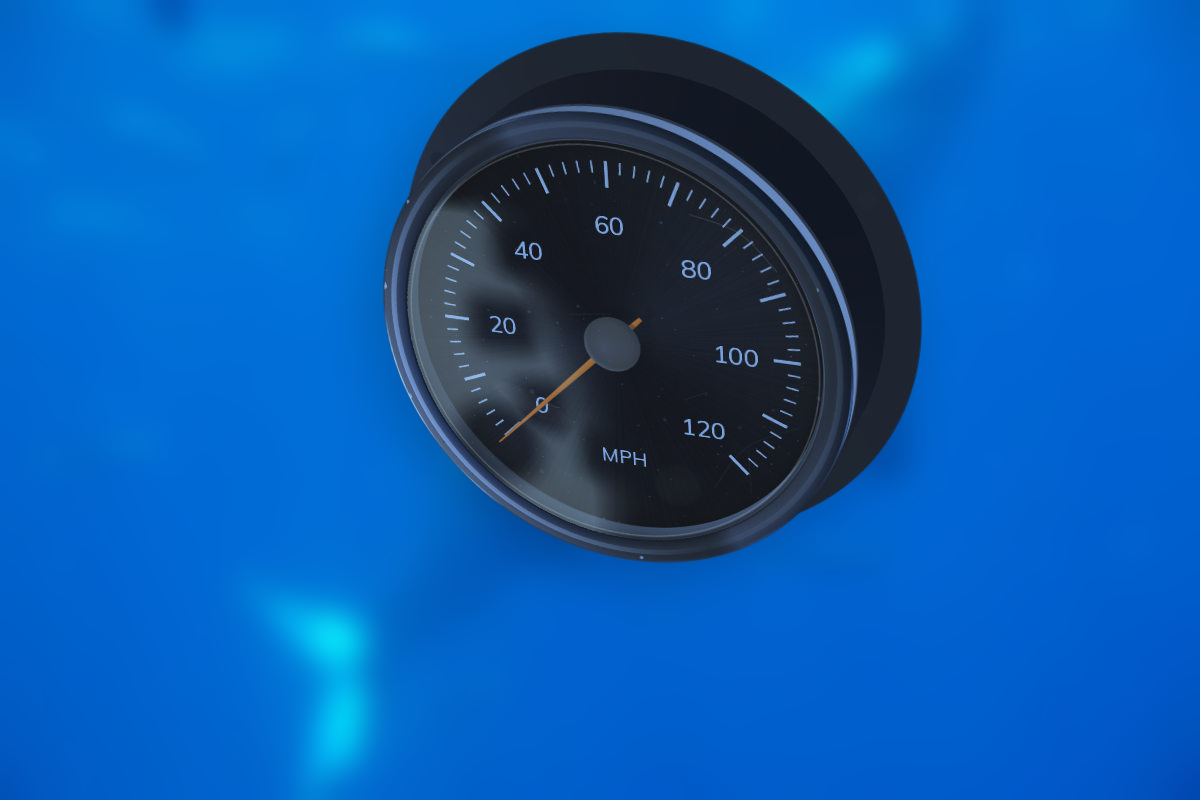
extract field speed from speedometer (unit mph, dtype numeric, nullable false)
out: 0 mph
